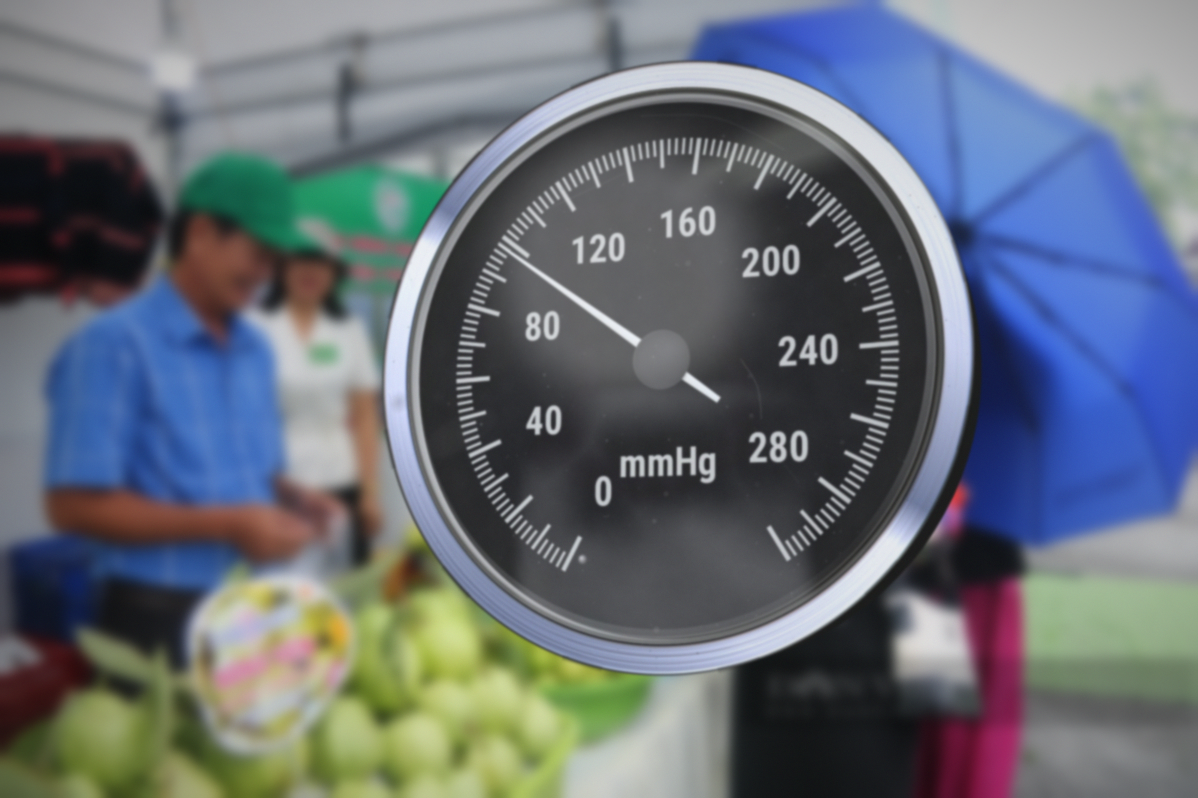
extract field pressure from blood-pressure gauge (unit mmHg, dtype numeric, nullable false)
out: 98 mmHg
